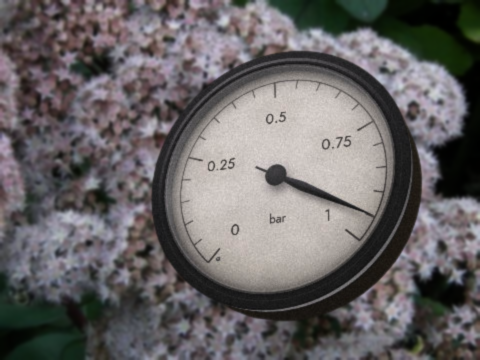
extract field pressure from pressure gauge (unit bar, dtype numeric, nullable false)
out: 0.95 bar
